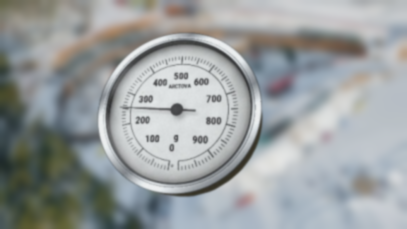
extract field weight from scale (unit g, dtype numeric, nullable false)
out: 250 g
